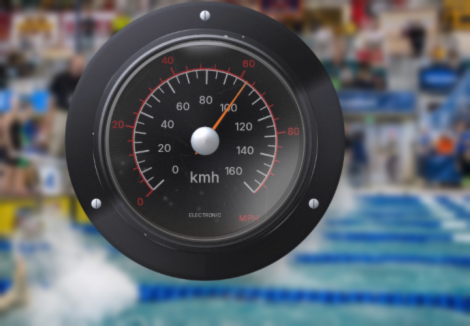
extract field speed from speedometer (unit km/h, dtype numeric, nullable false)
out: 100 km/h
